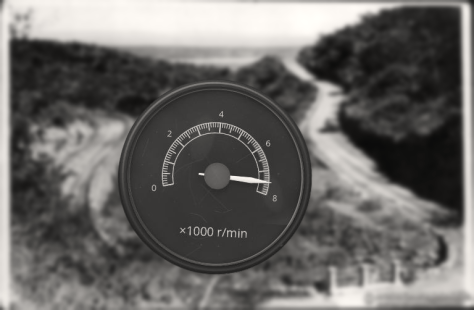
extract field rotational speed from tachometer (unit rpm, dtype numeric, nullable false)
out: 7500 rpm
